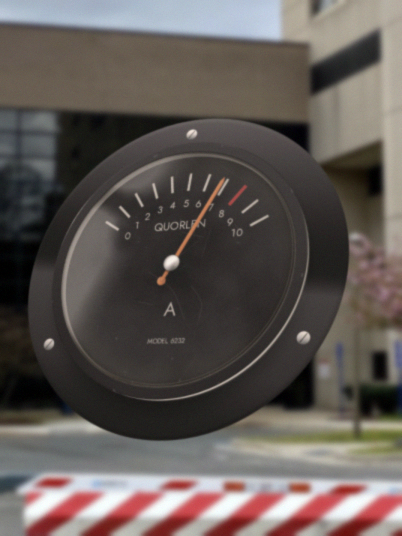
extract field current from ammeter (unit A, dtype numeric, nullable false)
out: 7 A
